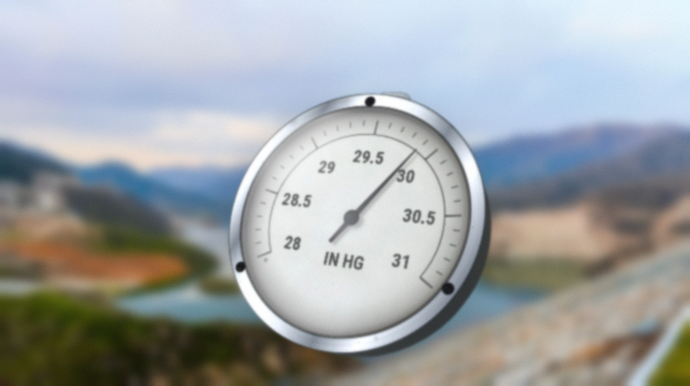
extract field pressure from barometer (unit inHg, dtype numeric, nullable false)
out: 29.9 inHg
